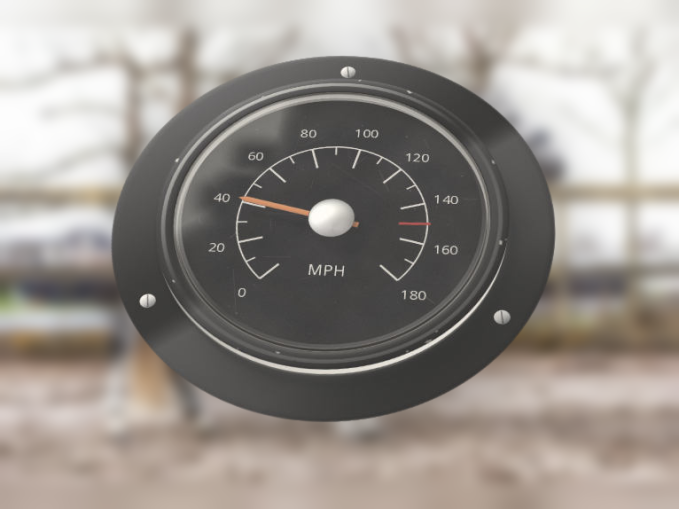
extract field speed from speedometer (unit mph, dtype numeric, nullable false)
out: 40 mph
